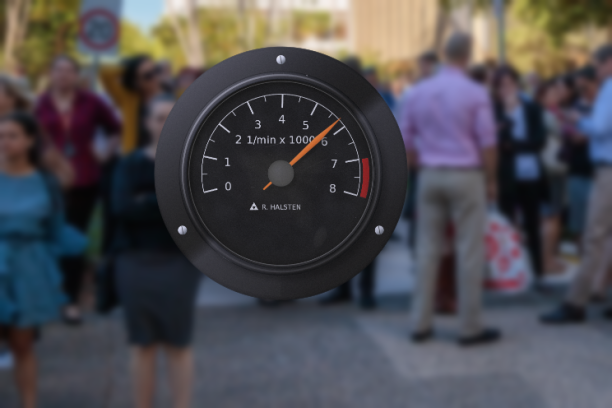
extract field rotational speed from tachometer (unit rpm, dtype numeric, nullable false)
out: 5750 rpm
